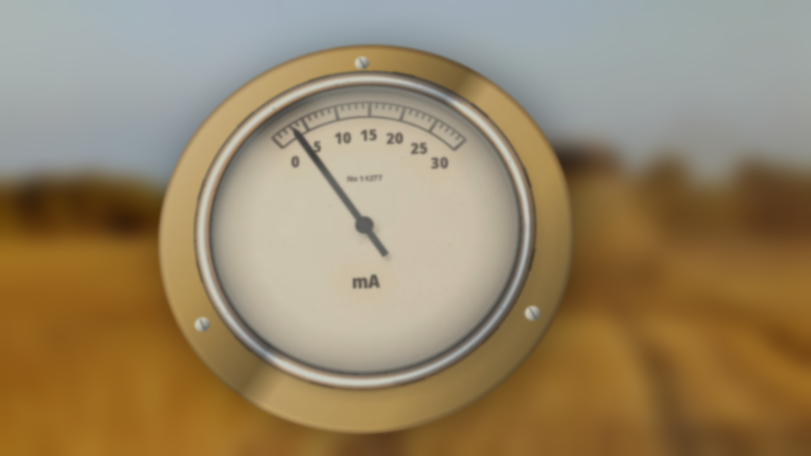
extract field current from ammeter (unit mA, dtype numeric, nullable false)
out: 3 mA
